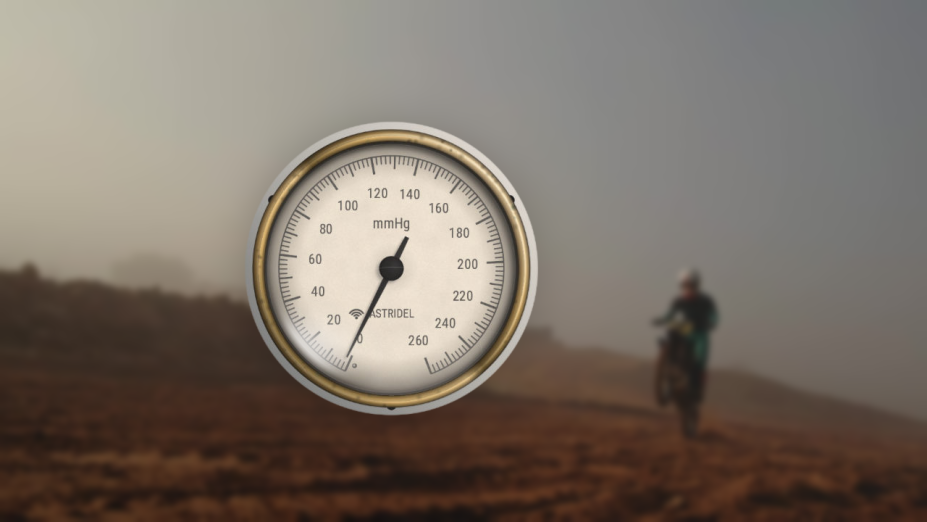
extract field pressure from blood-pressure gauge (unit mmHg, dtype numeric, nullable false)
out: 2 mmHg
